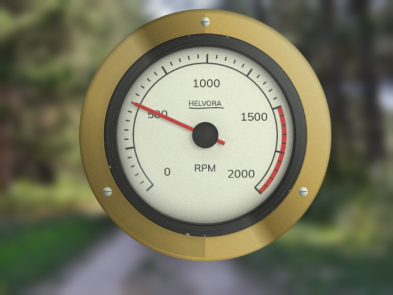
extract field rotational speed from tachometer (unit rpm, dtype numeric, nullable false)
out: 500 rpm
